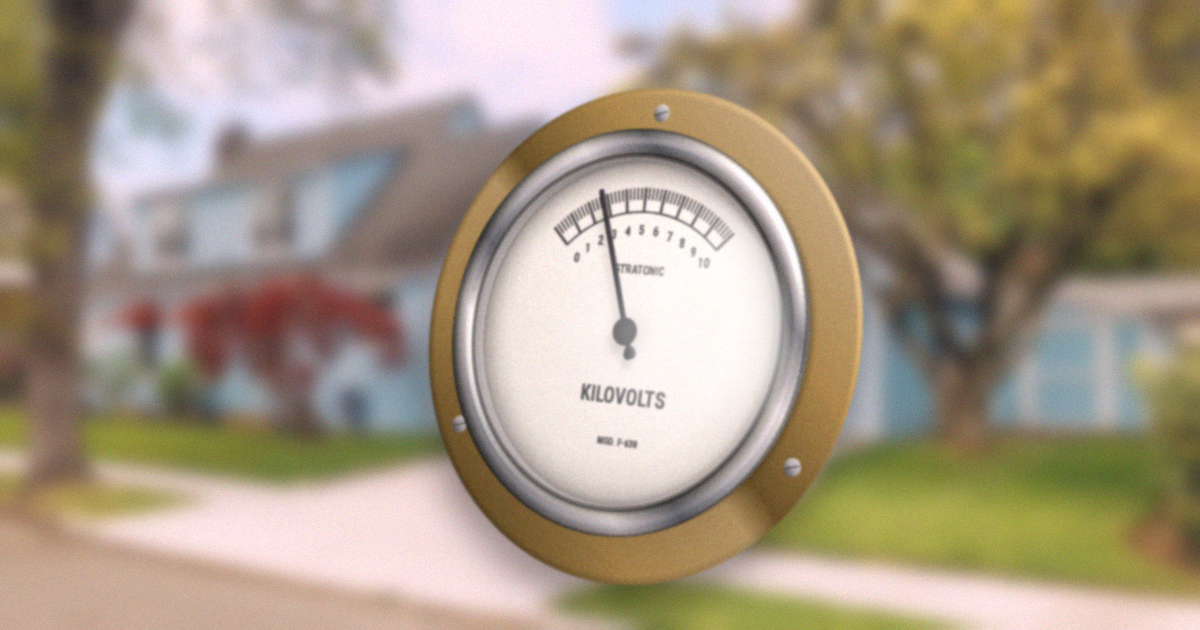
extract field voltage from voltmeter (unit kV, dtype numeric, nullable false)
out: 3 kV
